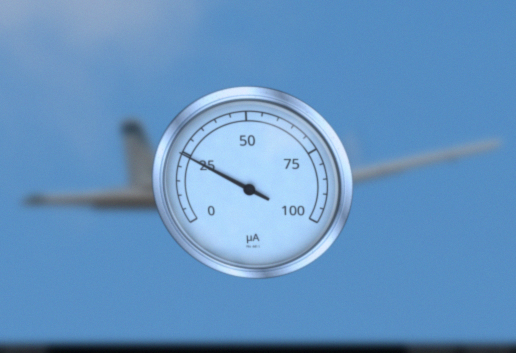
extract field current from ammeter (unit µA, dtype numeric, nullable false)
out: 25 µA
